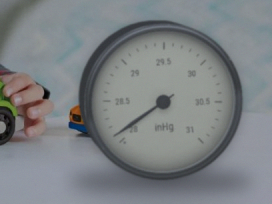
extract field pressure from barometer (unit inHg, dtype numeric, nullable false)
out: 28.1 inHg
